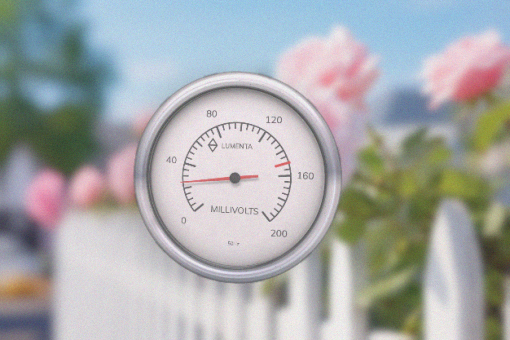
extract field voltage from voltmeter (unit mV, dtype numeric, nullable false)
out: 25 mV
